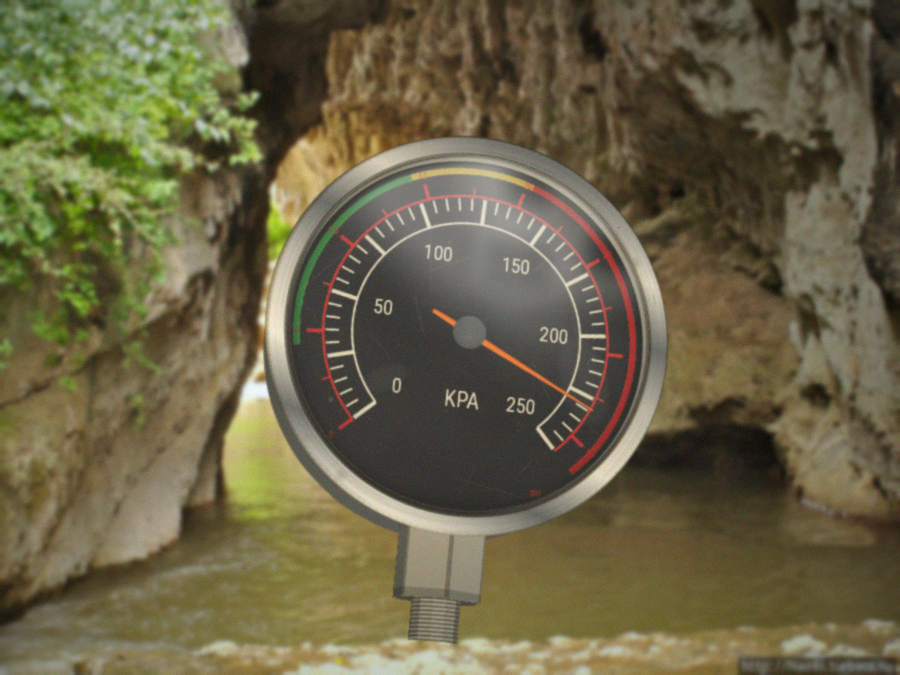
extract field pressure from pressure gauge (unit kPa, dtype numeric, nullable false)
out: 230 kPa
